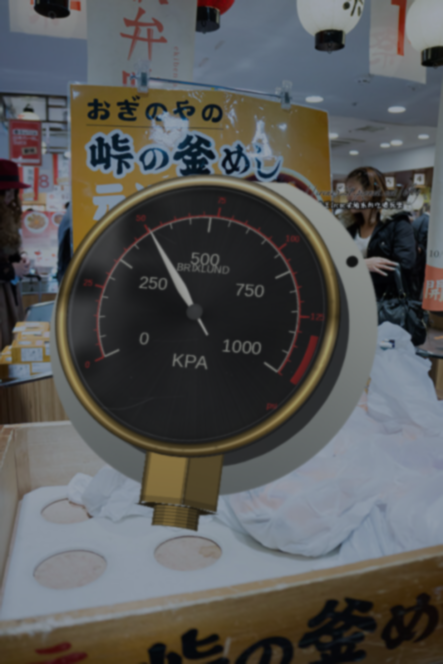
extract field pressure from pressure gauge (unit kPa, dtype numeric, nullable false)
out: 350 kPa
